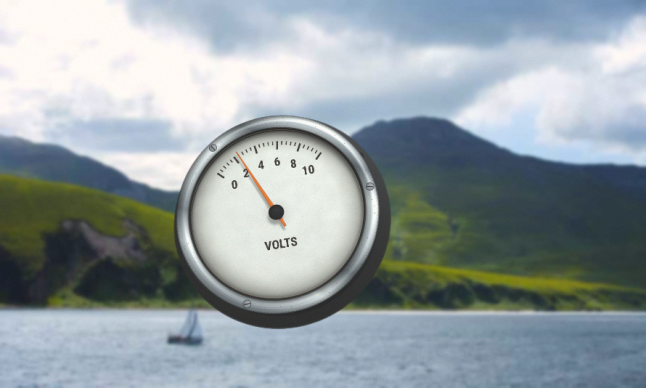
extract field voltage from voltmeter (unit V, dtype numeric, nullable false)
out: 2.4 V
